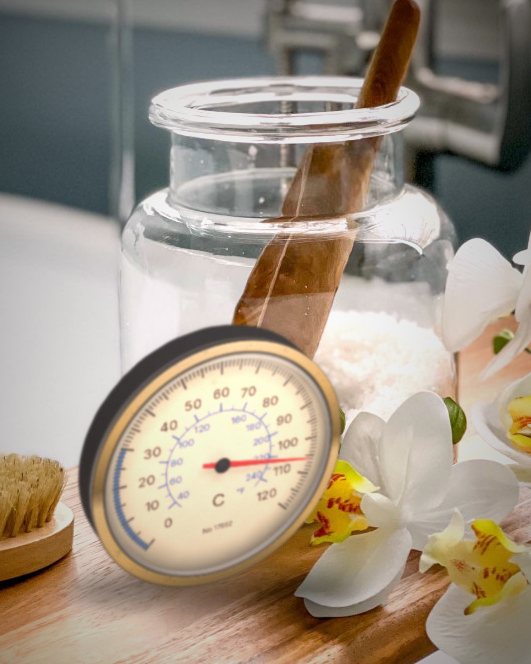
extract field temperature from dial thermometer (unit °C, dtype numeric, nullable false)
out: 105 °C
